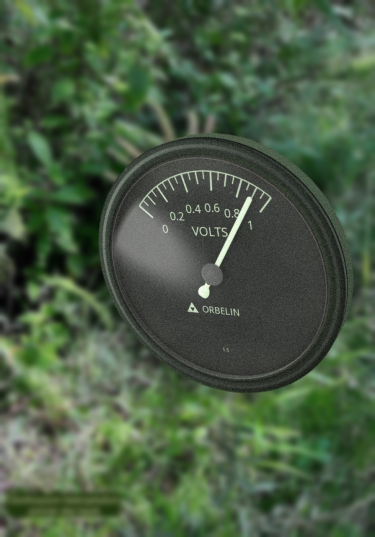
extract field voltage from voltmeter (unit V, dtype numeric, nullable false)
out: 0.9 V
